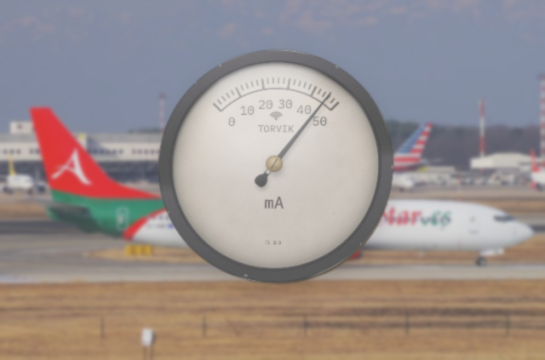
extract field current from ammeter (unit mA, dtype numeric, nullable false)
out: 46 mA
